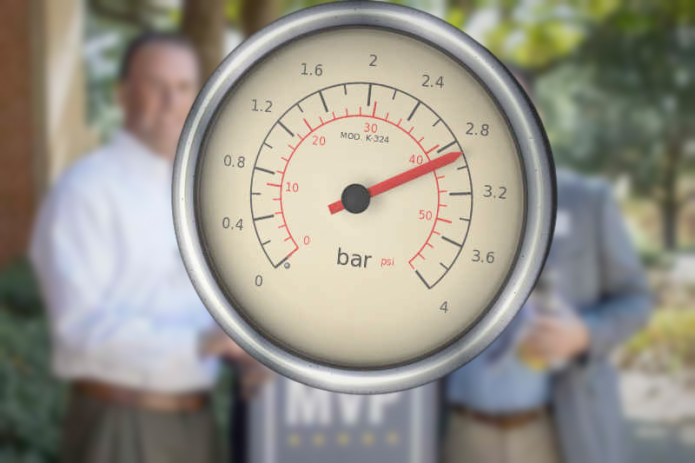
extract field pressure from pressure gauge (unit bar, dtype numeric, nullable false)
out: 2.9 bar
